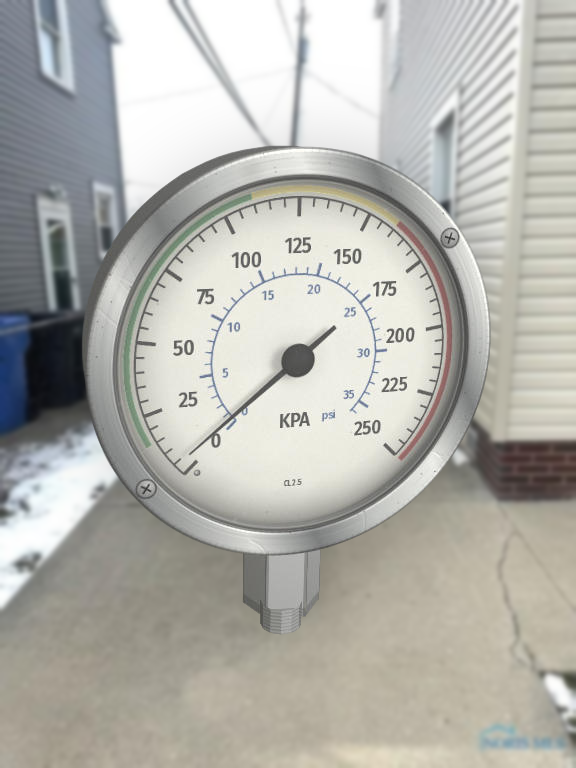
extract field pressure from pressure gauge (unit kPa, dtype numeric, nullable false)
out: 5 kPa
